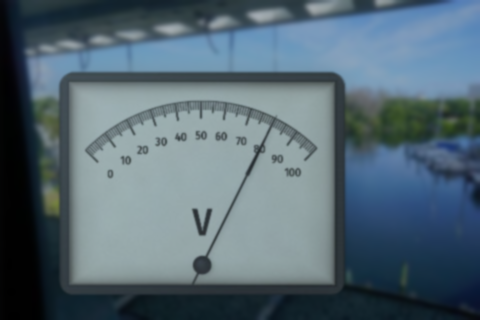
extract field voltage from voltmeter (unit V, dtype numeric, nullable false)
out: 80 V
